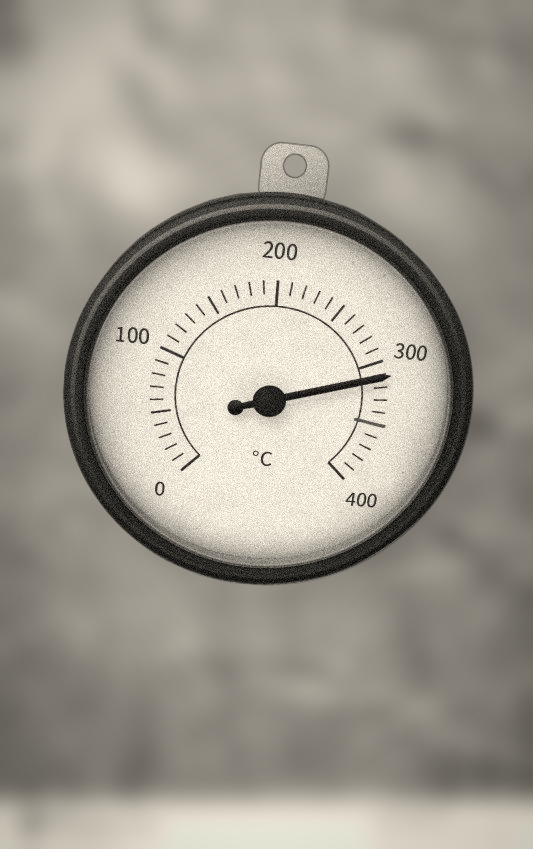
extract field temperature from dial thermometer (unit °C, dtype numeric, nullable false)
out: 310 °C
